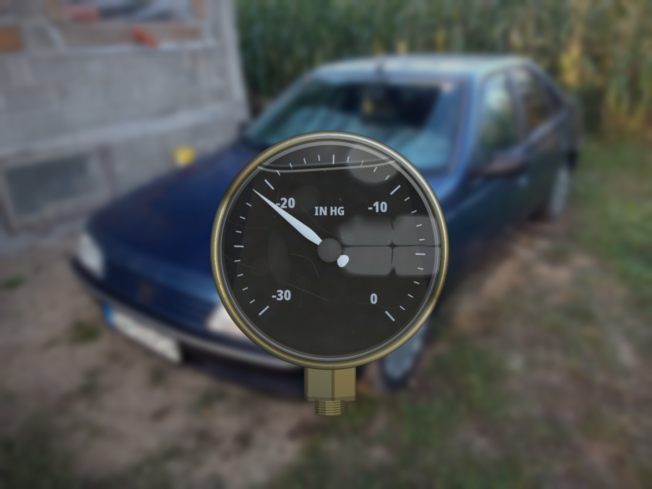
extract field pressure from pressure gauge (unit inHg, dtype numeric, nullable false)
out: -21 inHg
